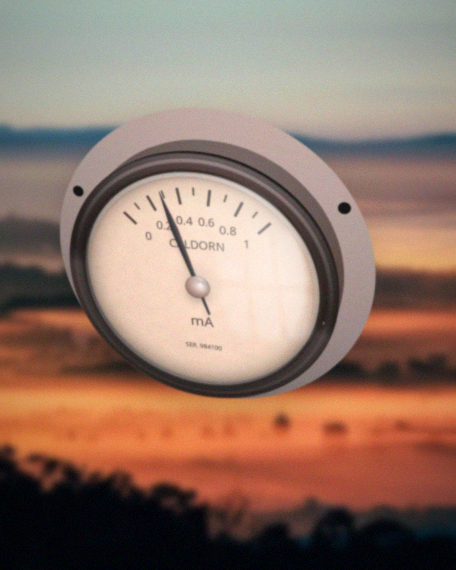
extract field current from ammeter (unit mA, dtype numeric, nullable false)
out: 0.3 mA
